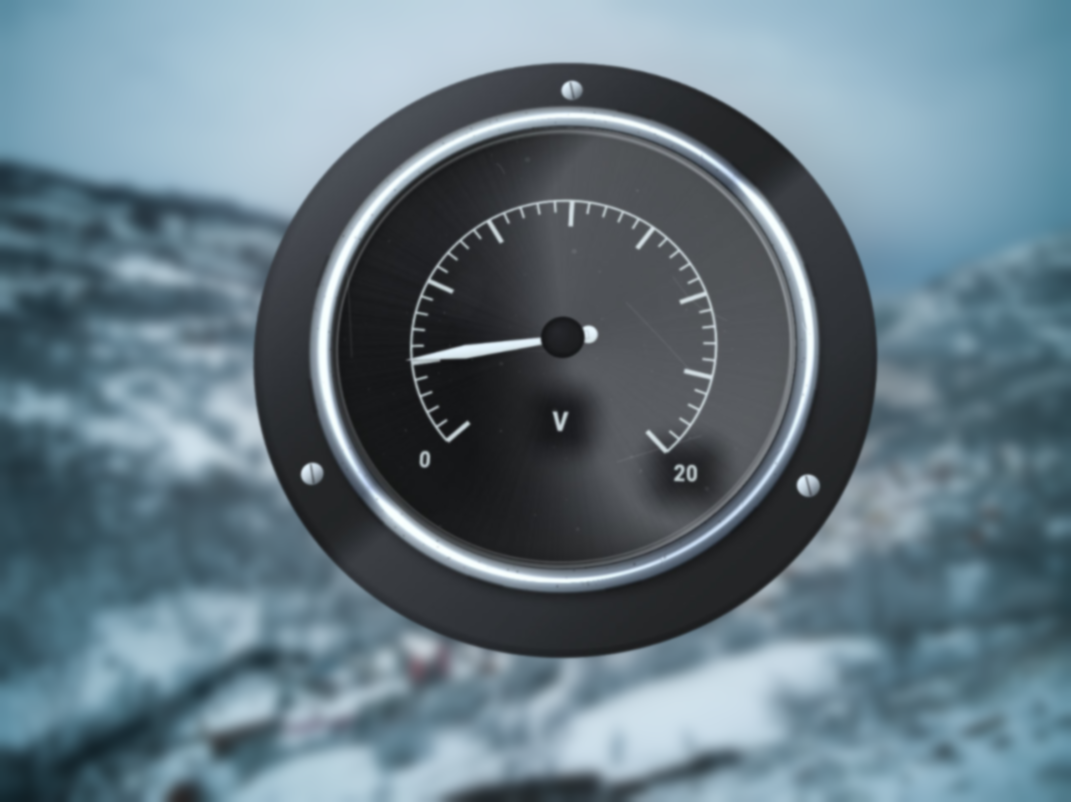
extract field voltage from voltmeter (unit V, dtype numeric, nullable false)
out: 2.5 V
